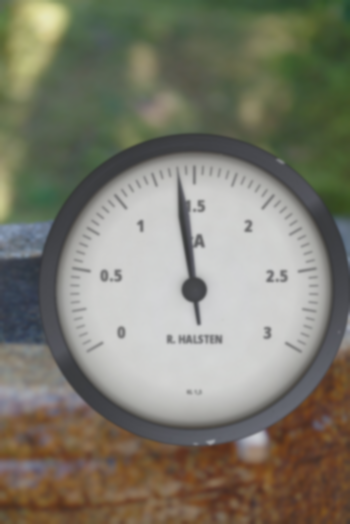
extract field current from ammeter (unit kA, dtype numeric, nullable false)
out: 1.4 kA
